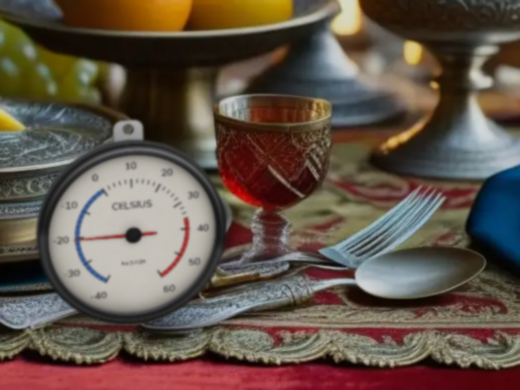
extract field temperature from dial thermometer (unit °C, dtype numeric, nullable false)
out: -20 °C
